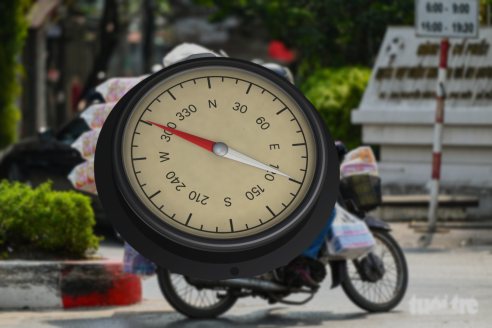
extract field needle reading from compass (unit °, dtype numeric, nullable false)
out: 300 °
